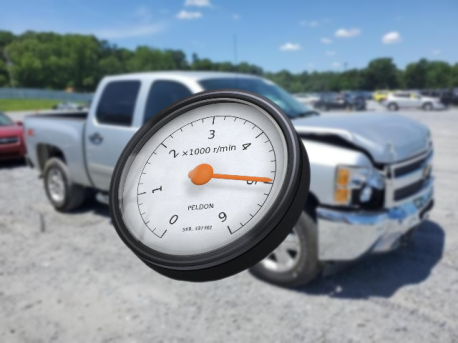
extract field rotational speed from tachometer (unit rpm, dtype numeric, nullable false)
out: 5000 rpm
